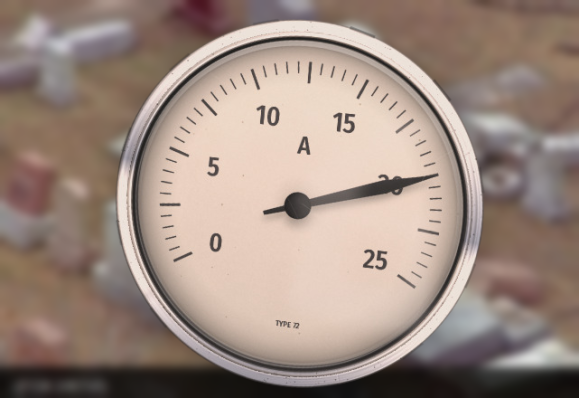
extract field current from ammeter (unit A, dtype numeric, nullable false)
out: 20 A
